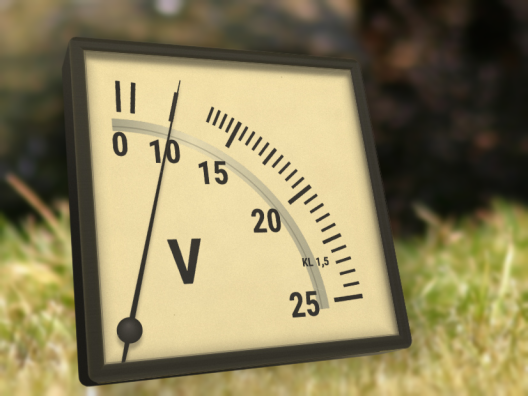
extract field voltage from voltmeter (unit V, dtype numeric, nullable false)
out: 10 V
